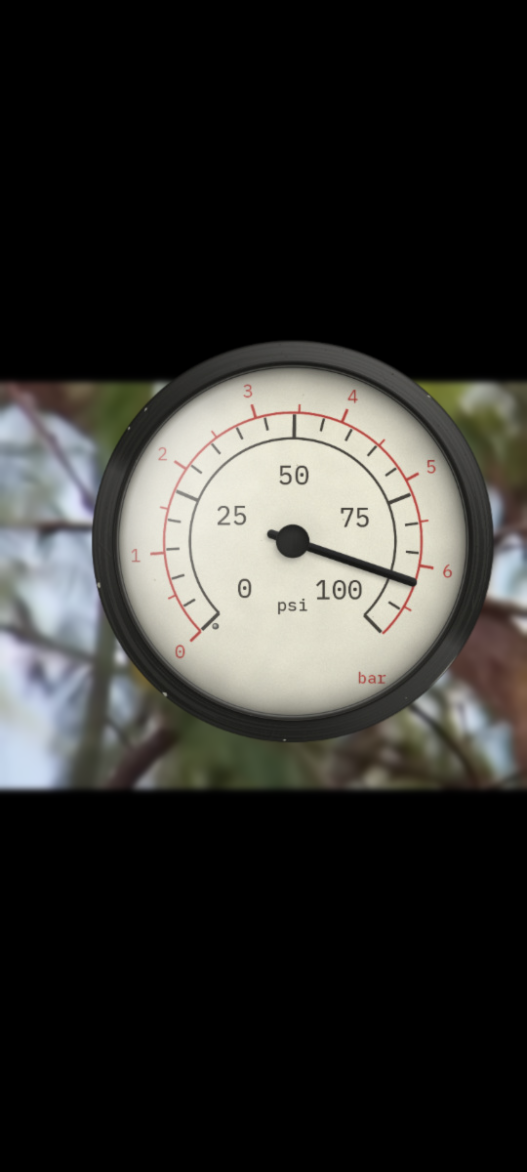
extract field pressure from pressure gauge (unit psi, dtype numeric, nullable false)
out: 90 psi
